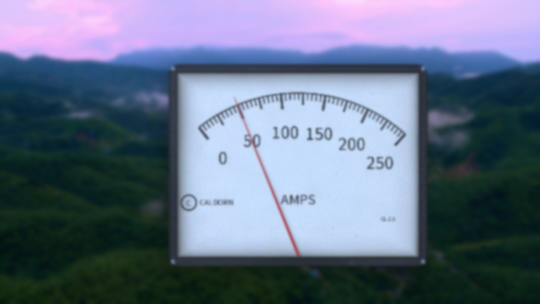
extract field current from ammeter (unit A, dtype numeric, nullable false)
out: 50 A
